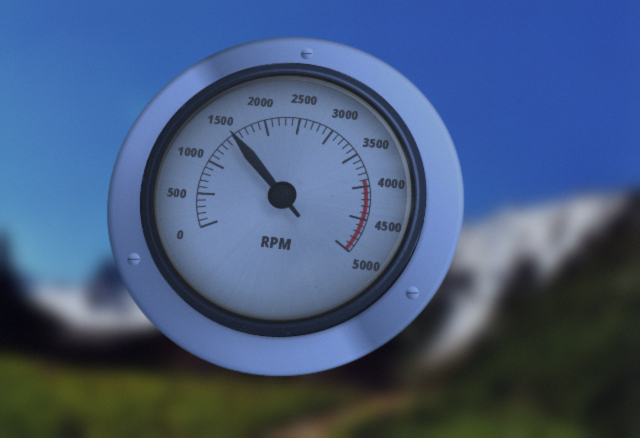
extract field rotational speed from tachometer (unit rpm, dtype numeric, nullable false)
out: 1500 rpm
